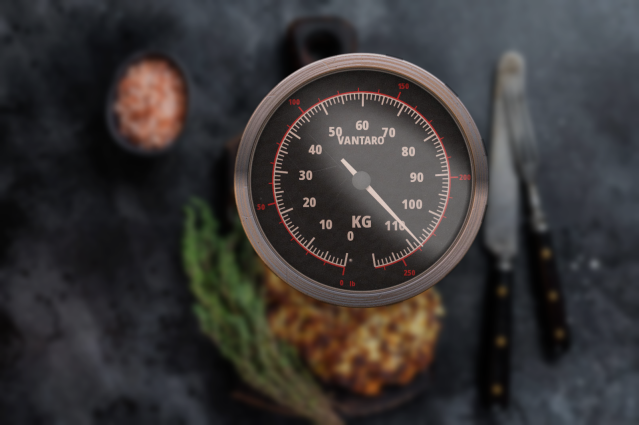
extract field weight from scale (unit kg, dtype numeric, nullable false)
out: 108 kg
